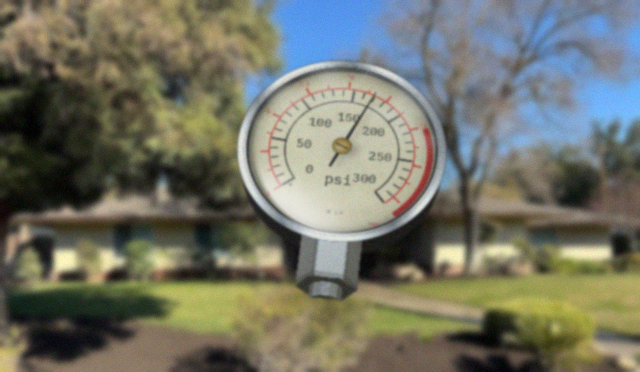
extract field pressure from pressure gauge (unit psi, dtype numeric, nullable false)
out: 170 psi
